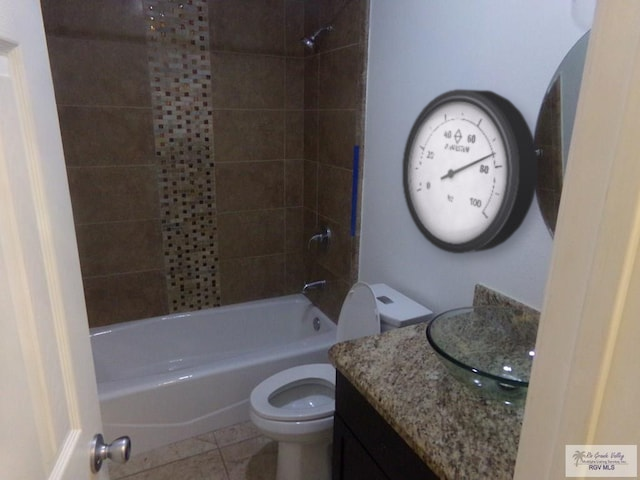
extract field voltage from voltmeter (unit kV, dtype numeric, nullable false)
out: 75 kV
